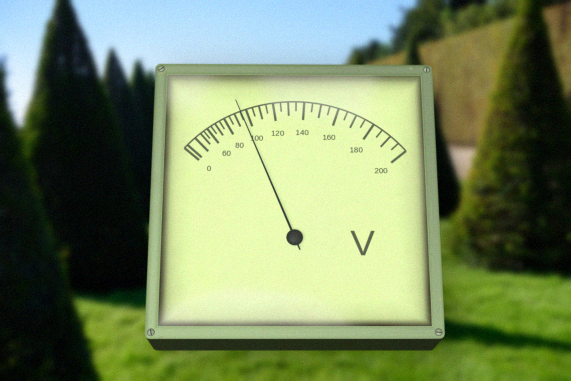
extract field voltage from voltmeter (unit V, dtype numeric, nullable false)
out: 95 V
